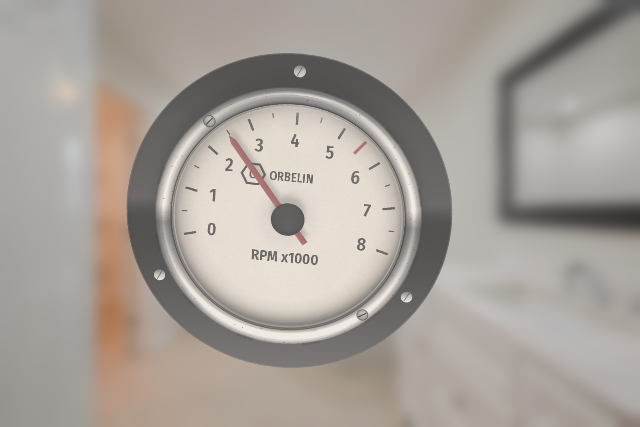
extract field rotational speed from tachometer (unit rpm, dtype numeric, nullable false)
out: 2500 rpm
